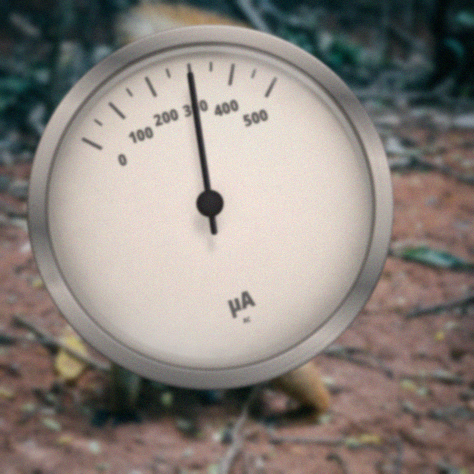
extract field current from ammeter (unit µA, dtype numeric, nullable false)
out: 300 µA
